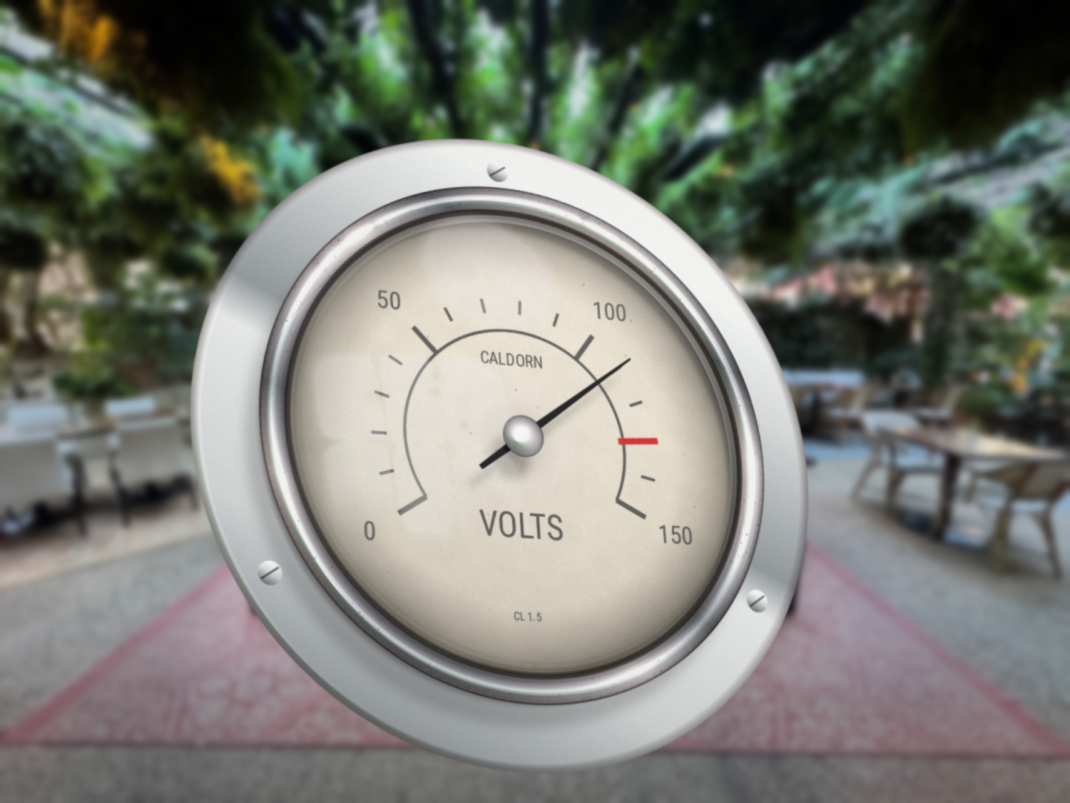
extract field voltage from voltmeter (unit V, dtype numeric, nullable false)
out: 110 V
